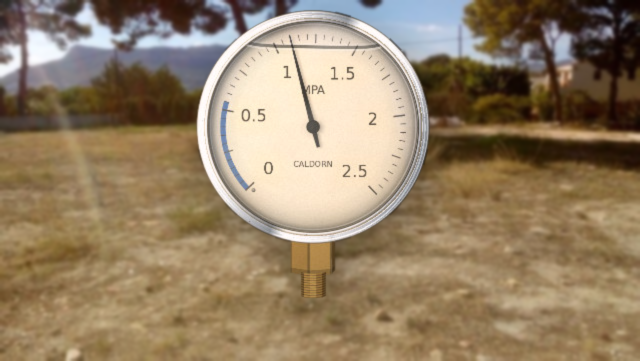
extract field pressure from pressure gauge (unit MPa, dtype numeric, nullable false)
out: 1.1 MPa
